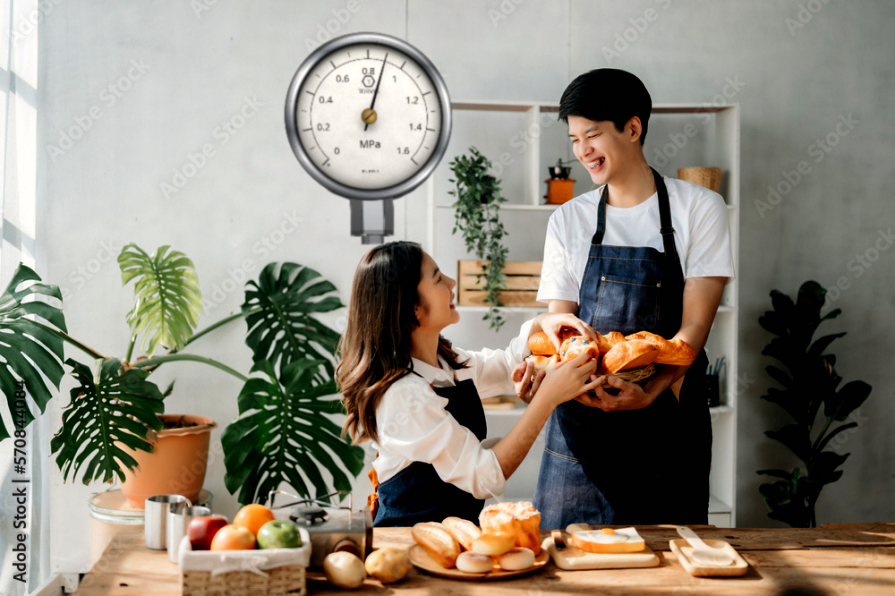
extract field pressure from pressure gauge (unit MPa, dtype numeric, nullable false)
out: 0.9 MPa
